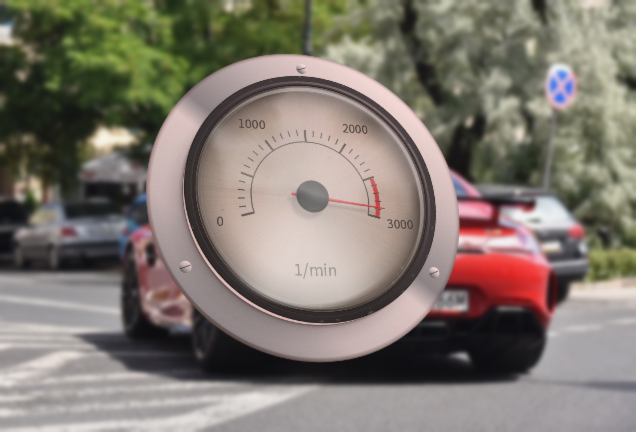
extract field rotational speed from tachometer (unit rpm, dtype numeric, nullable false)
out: 2900 rpm
